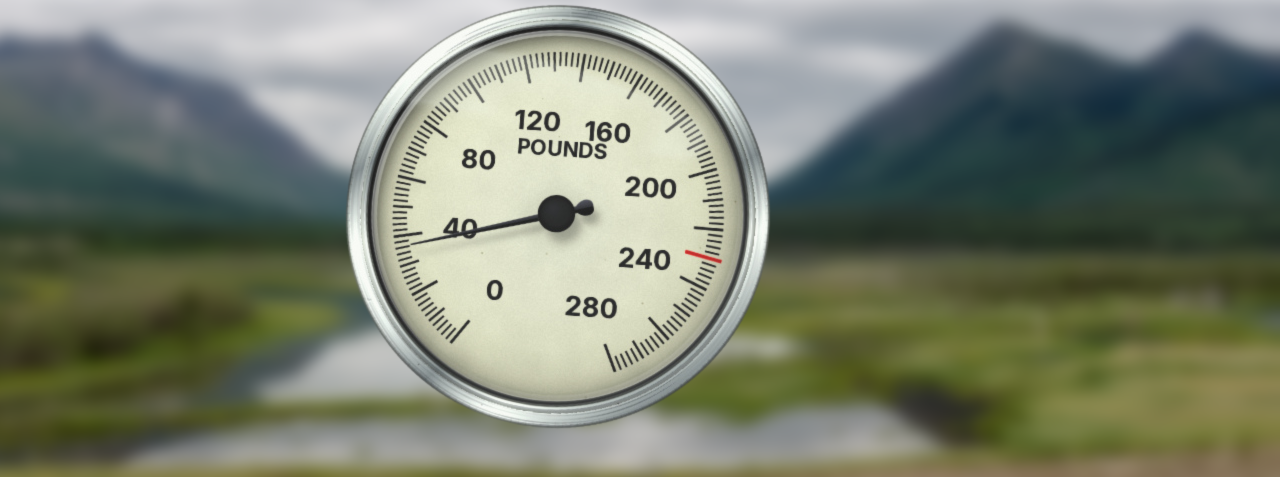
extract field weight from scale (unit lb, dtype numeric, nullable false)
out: 36 lb
